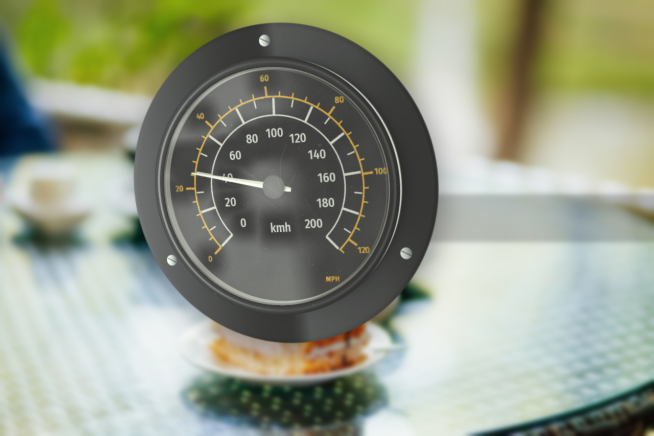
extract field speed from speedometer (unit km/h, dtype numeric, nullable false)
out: 40 km/h
